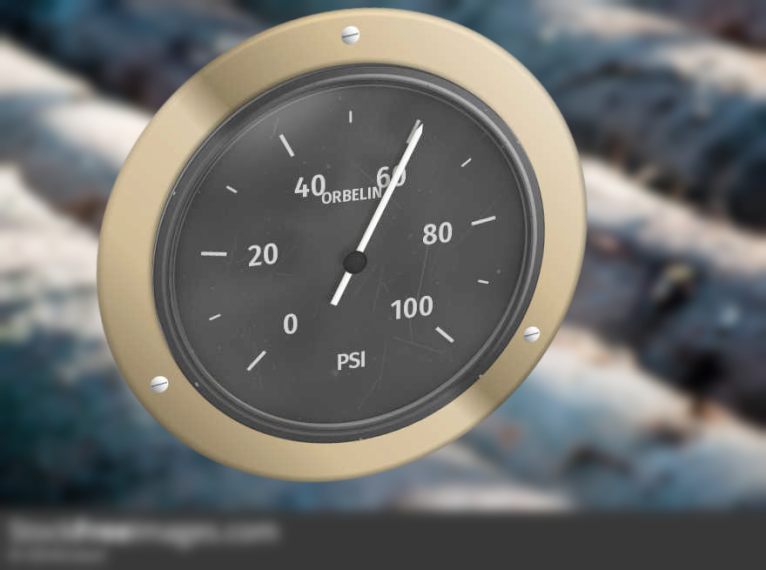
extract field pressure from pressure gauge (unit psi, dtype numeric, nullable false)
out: 60 psi
